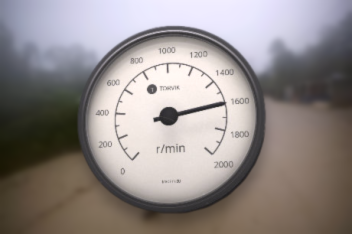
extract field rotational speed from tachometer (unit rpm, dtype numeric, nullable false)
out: 1600 rpm
